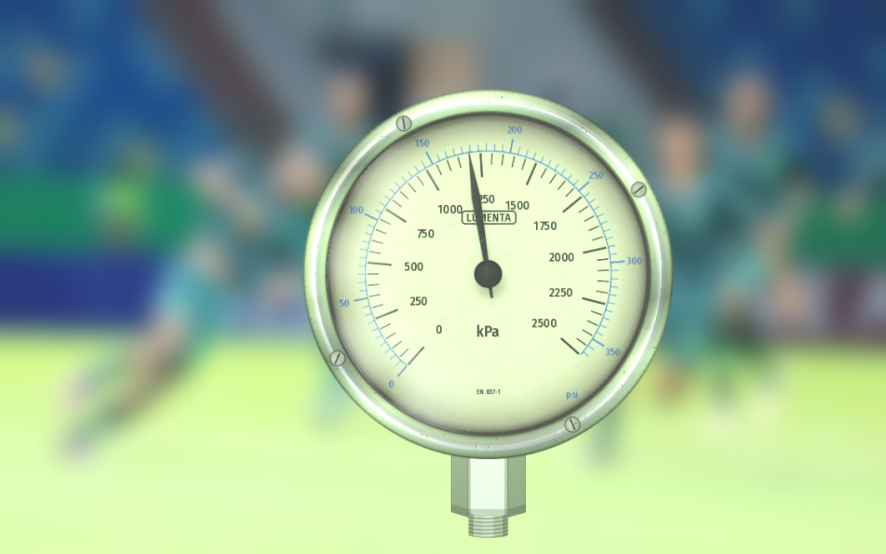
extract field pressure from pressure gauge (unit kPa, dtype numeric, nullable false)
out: 1200 kPa
